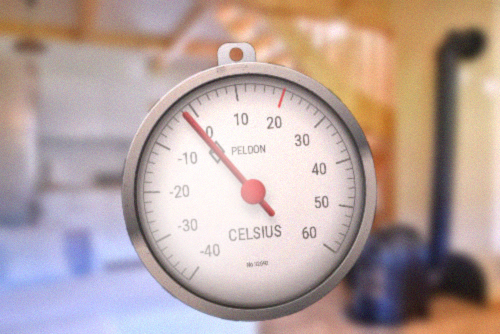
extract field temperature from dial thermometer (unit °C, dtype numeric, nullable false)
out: -2 °C
